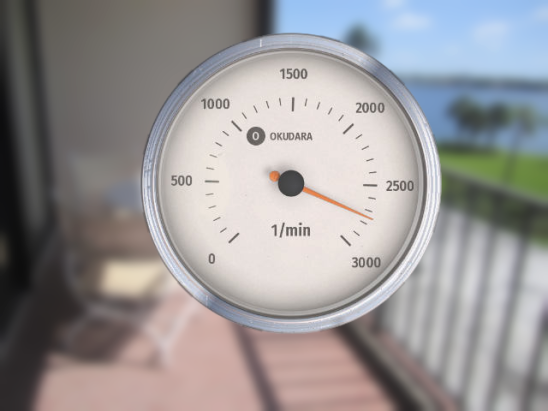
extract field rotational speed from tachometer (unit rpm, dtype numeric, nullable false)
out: 2750 rpm
